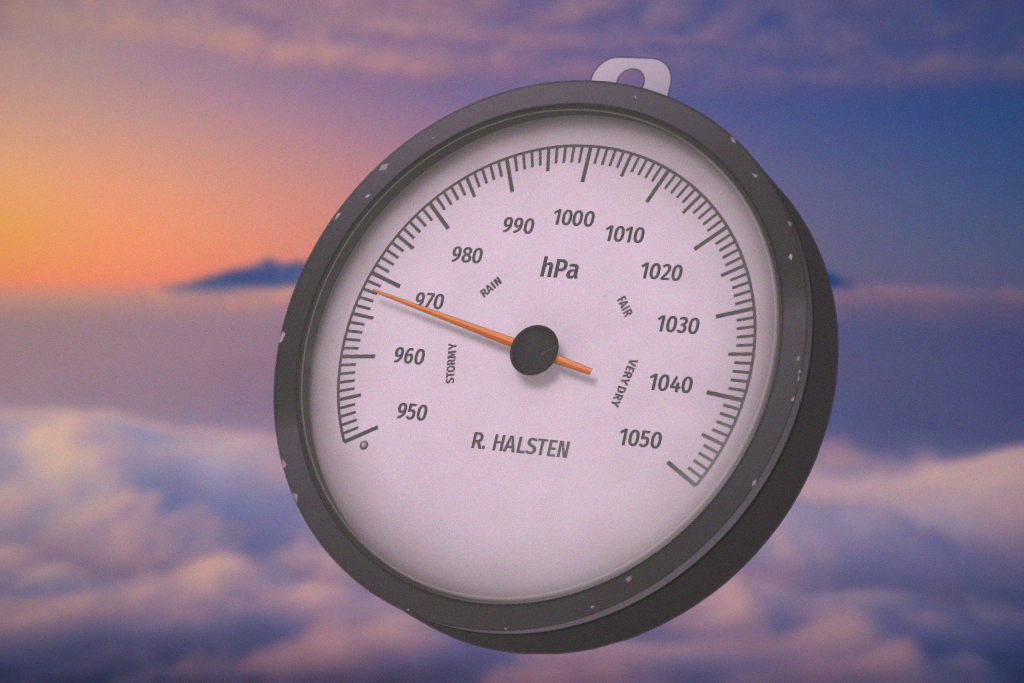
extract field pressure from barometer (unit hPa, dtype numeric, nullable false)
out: 968 hPa
